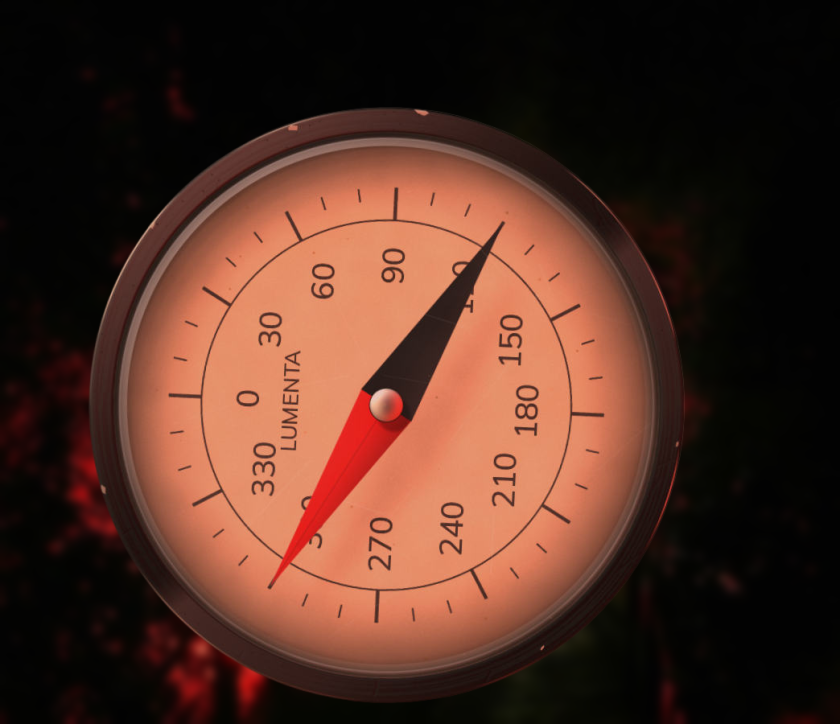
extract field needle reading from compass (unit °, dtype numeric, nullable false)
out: 300 °
